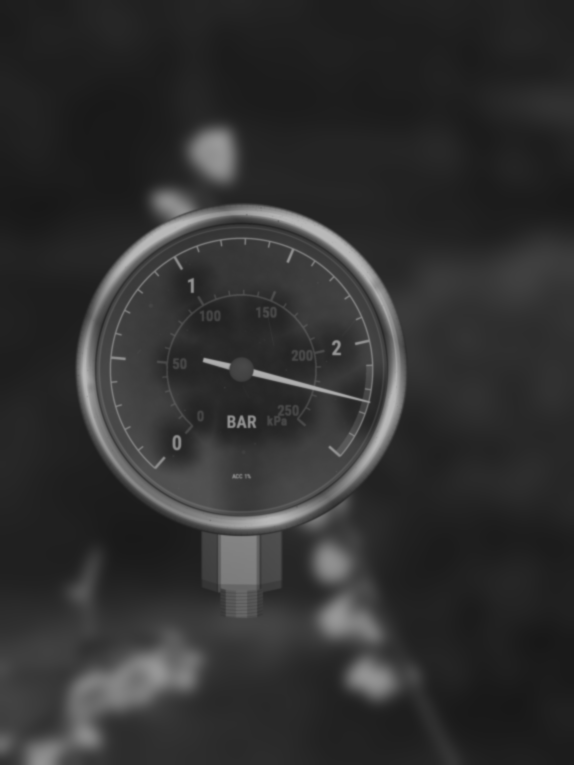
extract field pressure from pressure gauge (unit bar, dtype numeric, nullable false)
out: 2.25 bar
